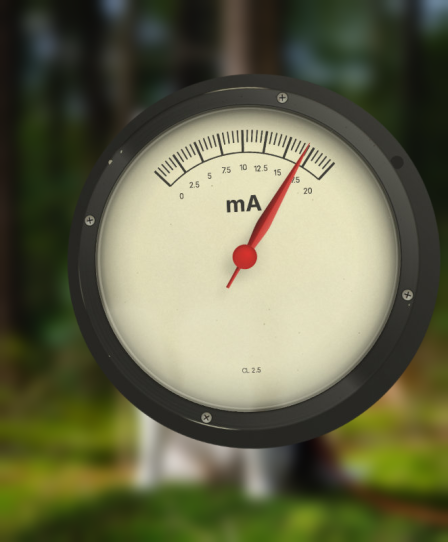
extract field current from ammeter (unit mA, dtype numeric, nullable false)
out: 17 mA
